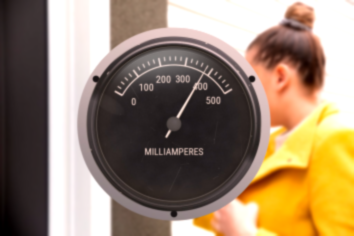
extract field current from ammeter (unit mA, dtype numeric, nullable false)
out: 380 mA
